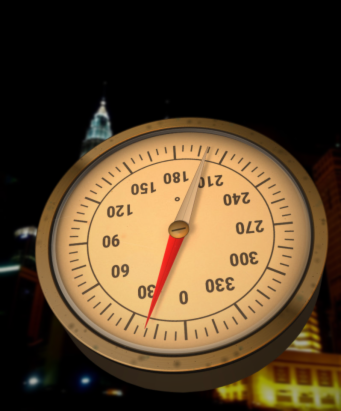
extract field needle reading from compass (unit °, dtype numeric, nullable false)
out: 20 °
